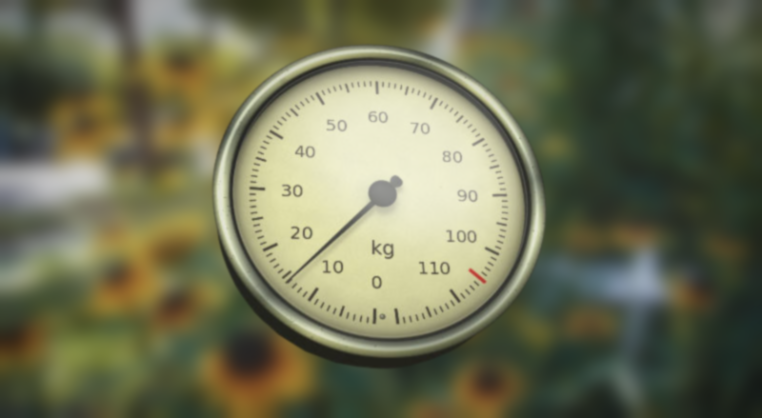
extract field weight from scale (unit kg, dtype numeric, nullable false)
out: 14 kg
